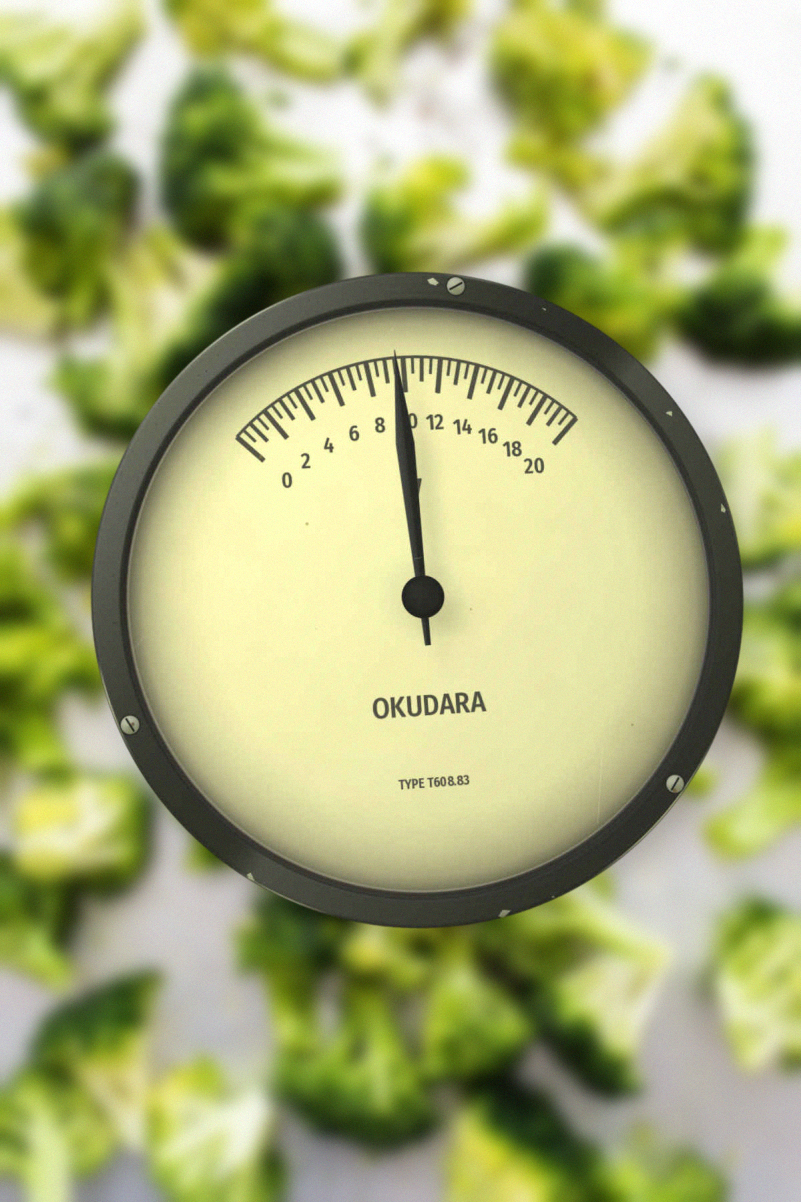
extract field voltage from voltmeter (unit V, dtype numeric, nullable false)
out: 9.5 V
